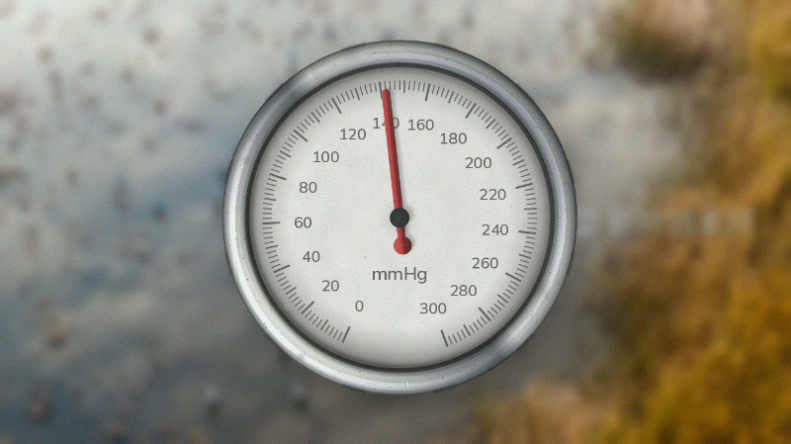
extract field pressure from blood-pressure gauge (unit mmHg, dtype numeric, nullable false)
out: 142 mmHg
